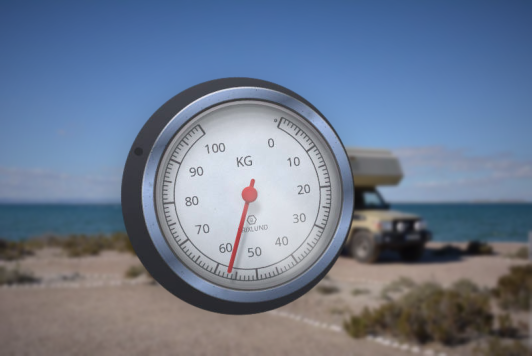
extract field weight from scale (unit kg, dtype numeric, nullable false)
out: 57 kg
